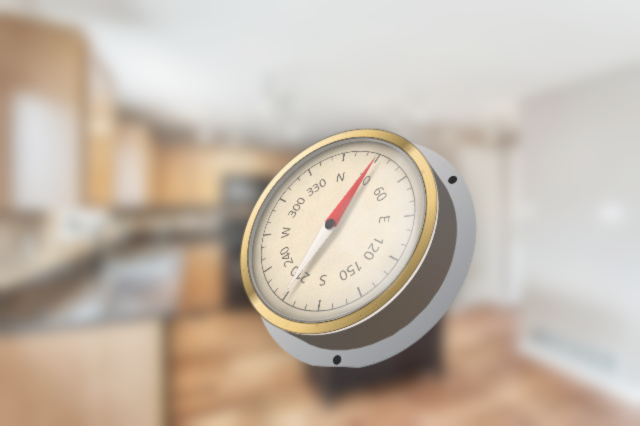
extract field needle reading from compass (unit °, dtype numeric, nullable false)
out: 30 °
